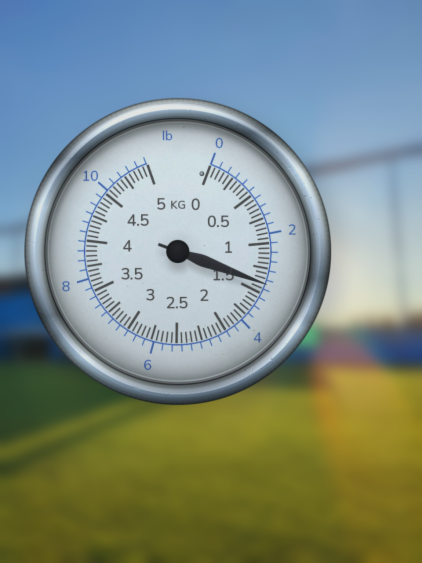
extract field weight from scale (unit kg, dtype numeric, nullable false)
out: 1.4 kg
